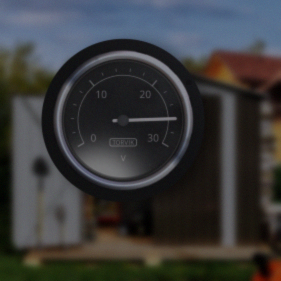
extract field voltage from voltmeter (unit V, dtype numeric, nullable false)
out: 26 V
